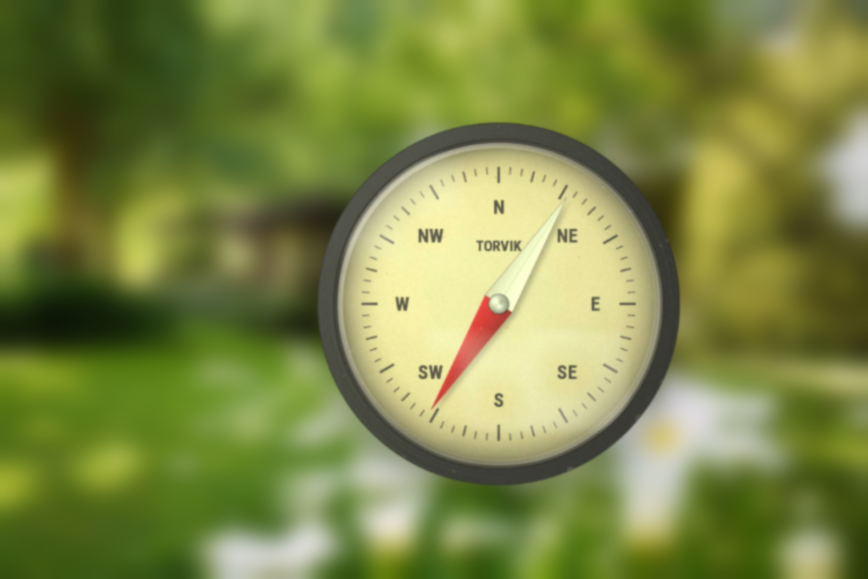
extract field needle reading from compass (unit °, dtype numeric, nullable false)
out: 212.5 °
